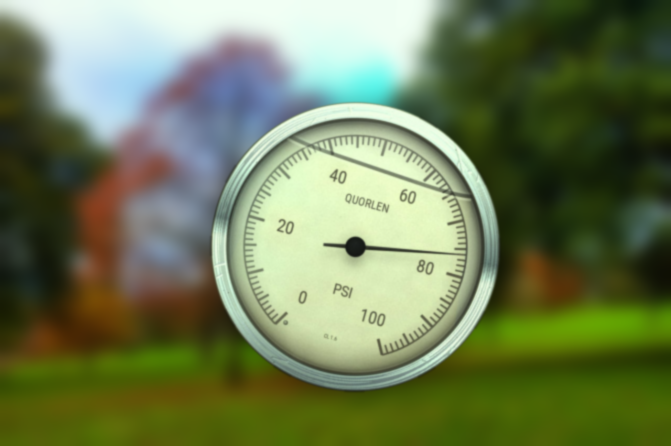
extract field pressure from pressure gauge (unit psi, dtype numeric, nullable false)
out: 76 psi
